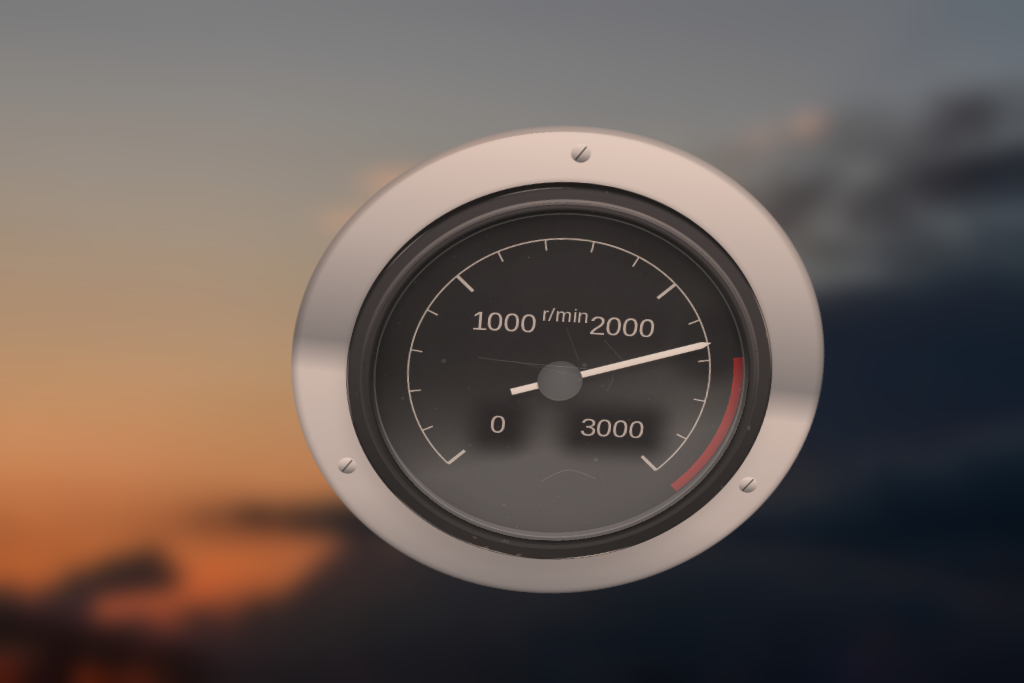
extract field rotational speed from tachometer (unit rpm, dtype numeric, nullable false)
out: 2300 rpm
